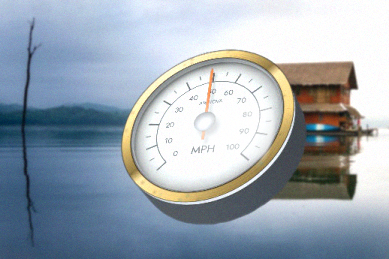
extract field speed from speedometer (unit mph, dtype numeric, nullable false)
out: 50 mph
